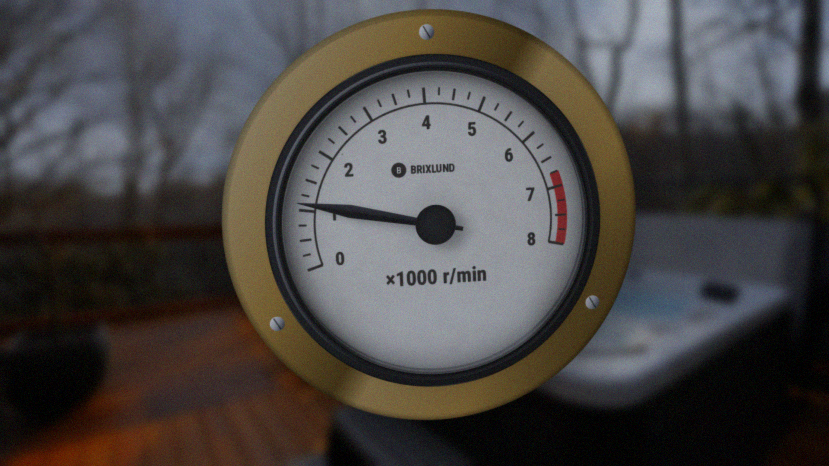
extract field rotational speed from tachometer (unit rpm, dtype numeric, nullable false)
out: 1125 rpm
